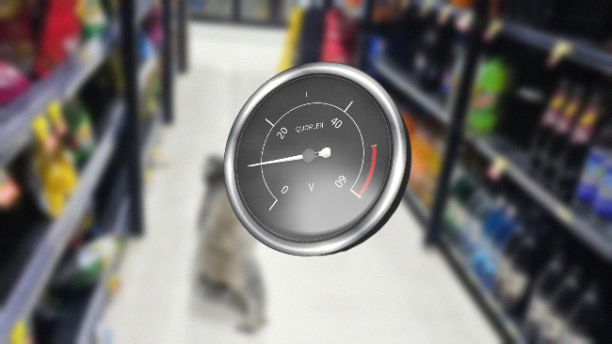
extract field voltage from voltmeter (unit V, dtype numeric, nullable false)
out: 10 V
